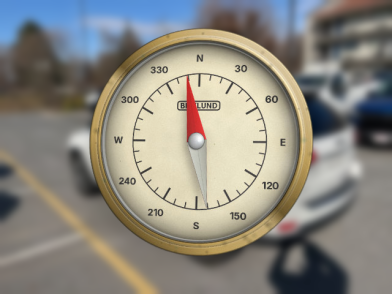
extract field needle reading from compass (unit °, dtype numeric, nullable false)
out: 350 °
